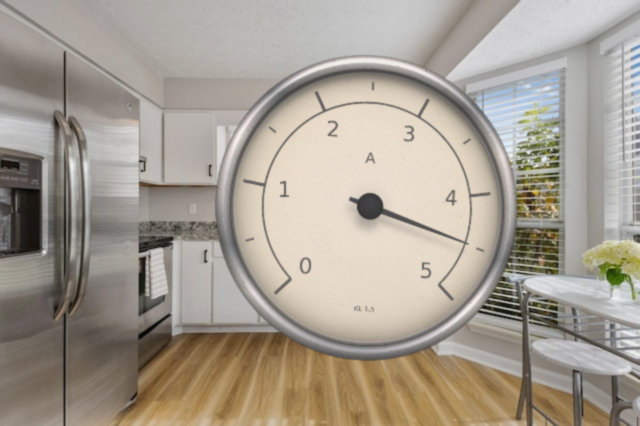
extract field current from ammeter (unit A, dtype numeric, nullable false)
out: 4.5 A
